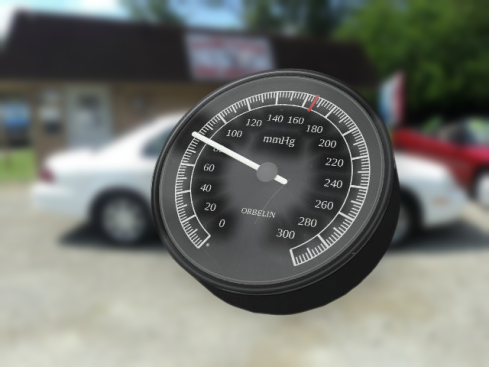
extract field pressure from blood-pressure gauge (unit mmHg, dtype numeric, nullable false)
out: 80 mmHg
